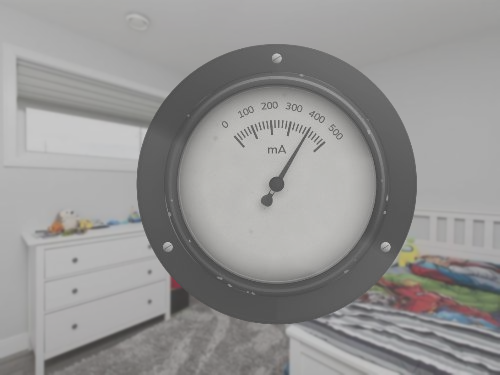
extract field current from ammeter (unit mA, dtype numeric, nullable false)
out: 400 mA
